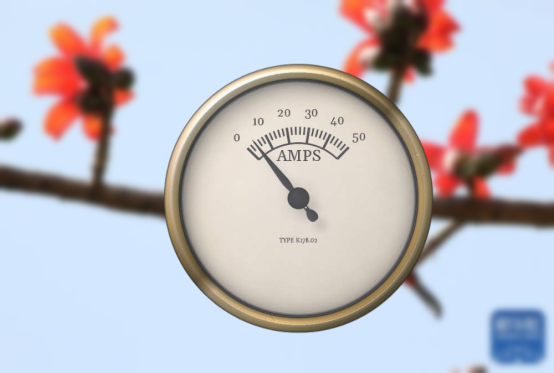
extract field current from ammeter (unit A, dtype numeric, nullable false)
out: 4 A
